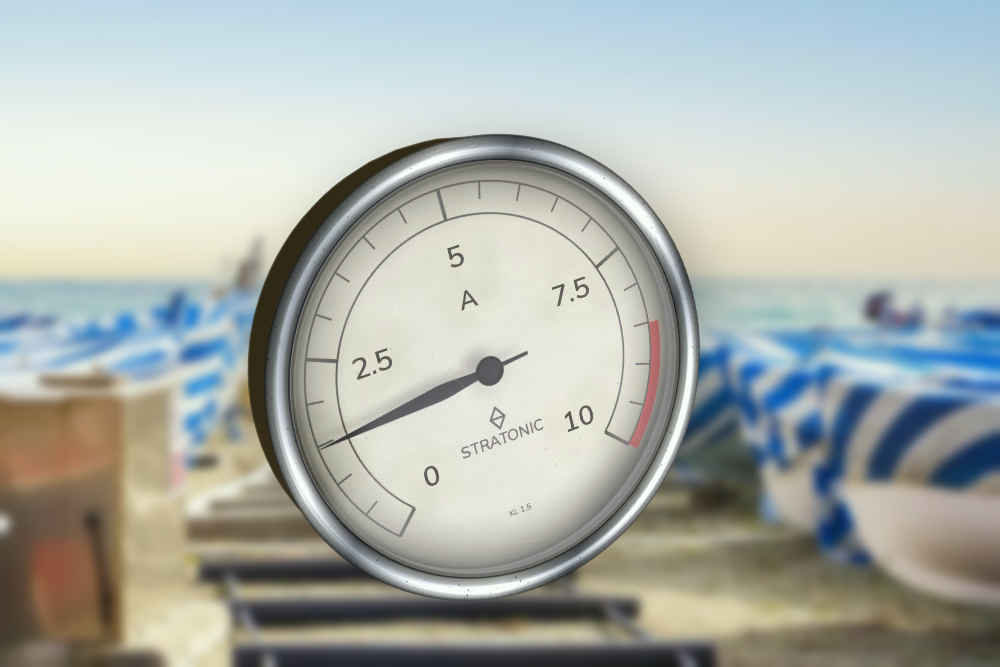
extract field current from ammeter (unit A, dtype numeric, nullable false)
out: 1.5 A
